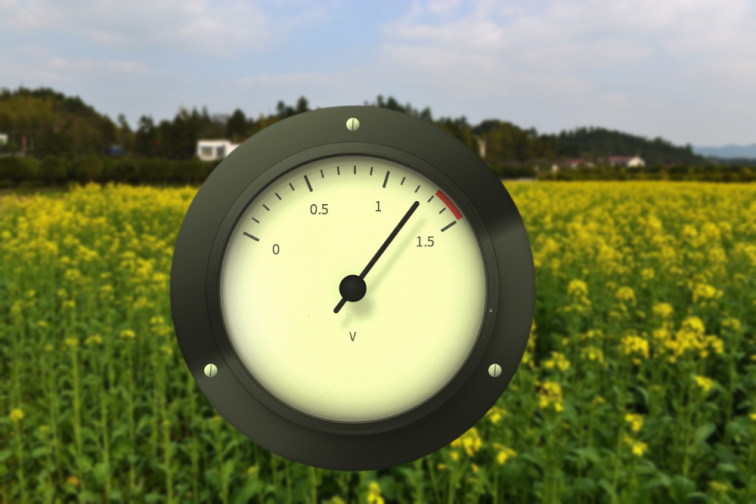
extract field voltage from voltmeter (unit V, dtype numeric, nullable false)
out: 1.25 V
